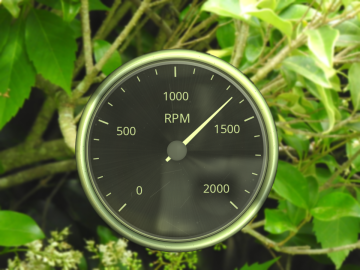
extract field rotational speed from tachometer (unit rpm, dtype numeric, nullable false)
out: 1350 rpm
